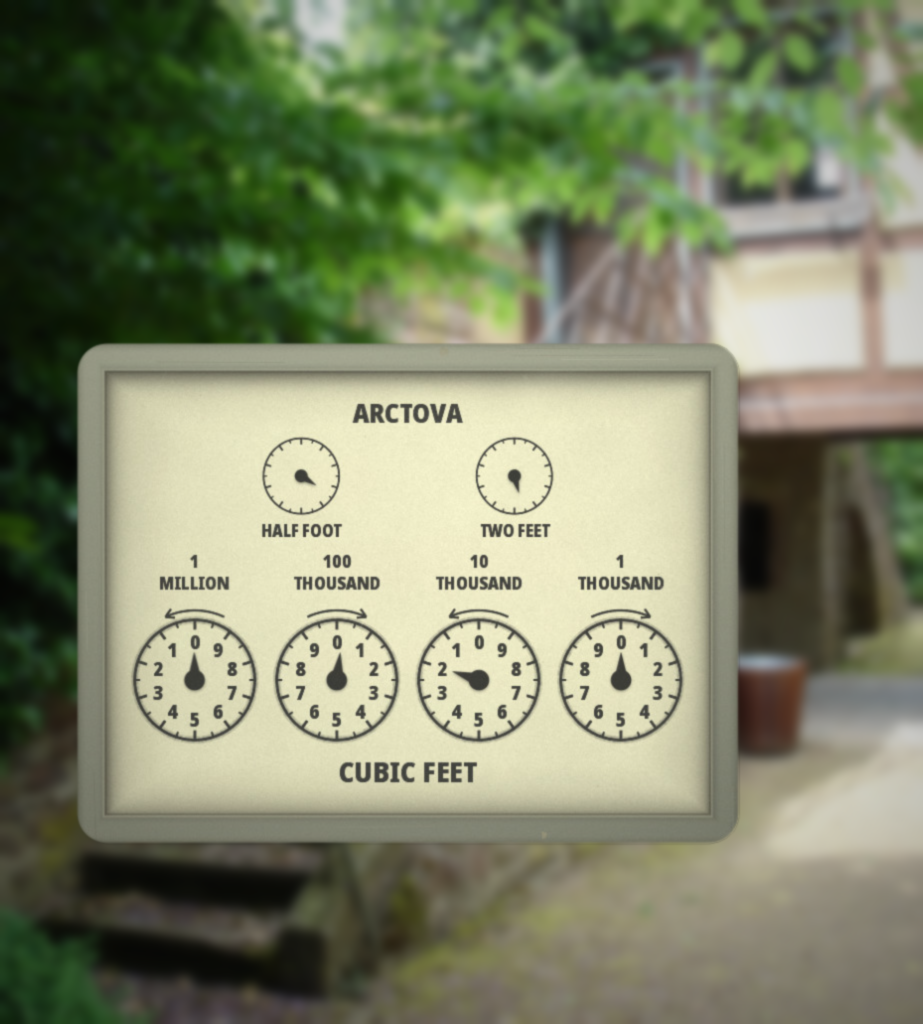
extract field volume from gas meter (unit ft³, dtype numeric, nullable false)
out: 2000 ft³
